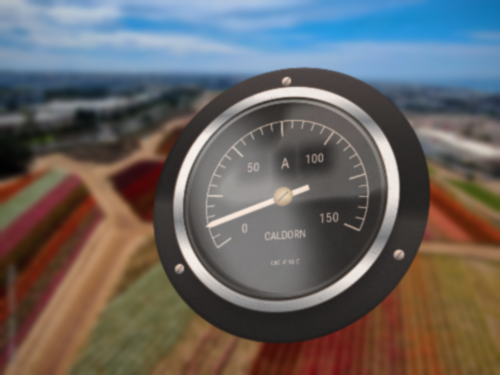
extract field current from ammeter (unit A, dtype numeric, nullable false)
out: 10 A
